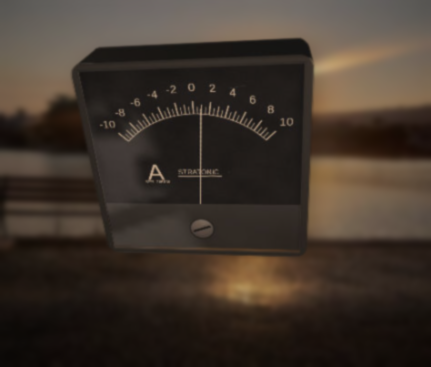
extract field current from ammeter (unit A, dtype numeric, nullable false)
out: 1 A
